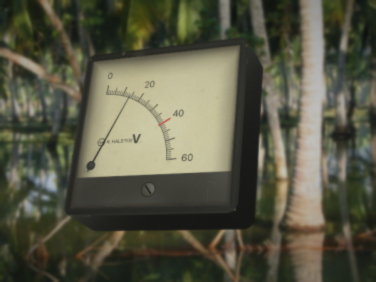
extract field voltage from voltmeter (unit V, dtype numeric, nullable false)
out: 15 V
